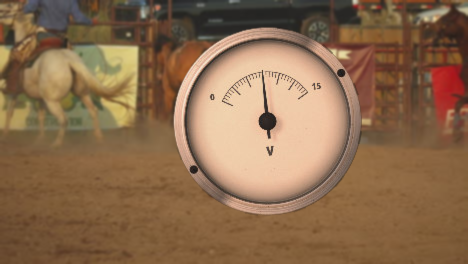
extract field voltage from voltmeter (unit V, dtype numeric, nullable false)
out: 7.5 V
